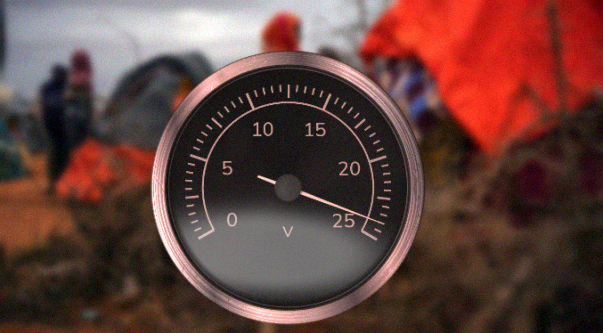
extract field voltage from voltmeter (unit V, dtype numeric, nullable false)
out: 24 V
